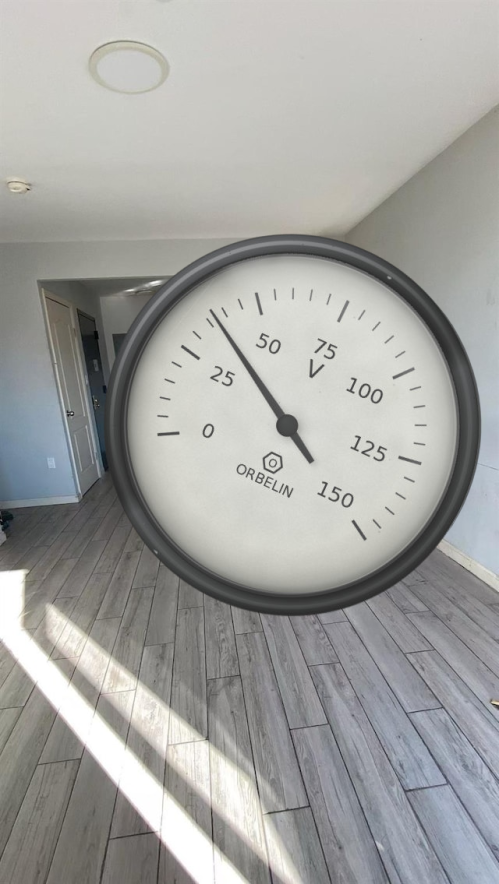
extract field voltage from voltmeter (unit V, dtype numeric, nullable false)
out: 37.5 V
